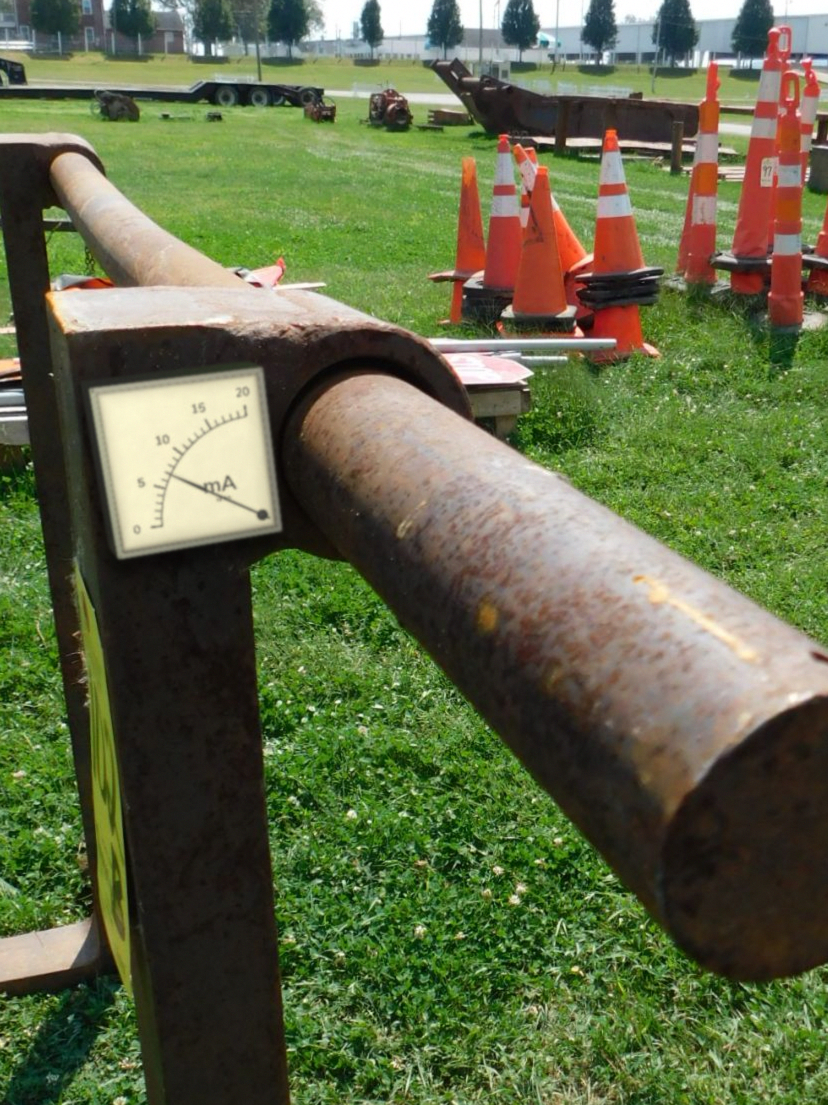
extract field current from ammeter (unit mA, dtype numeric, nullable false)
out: 7 mA
